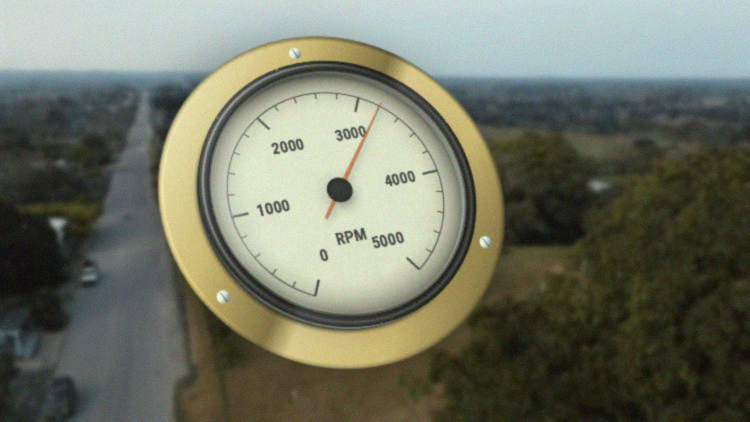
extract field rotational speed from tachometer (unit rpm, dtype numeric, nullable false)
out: 3200 rpm
